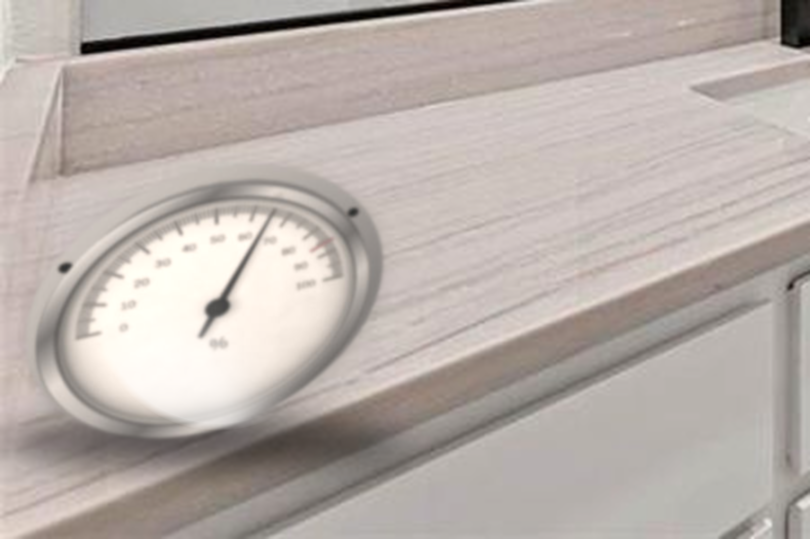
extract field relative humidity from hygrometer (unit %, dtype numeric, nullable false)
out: 65 %
